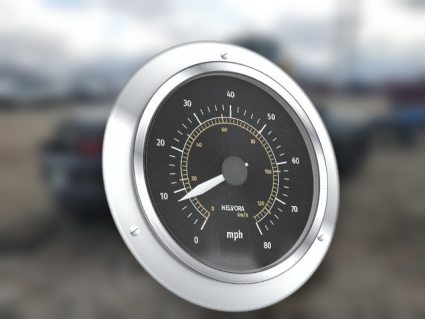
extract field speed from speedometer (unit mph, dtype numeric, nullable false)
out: 8 mph
